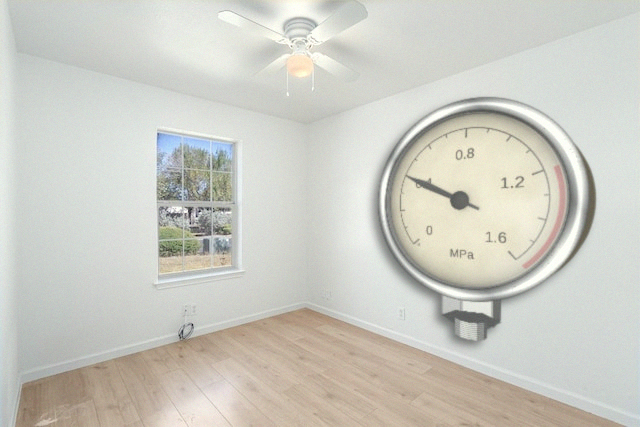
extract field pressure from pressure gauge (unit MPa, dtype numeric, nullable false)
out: 0.4 MPa
